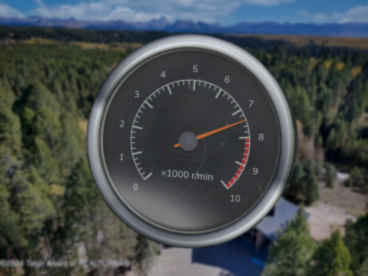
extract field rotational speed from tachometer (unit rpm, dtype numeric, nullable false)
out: 7400 rpm
